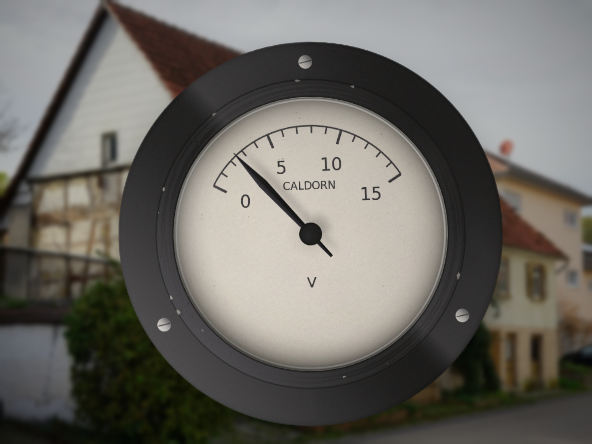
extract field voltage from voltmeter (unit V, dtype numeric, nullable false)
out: 2.5 V
